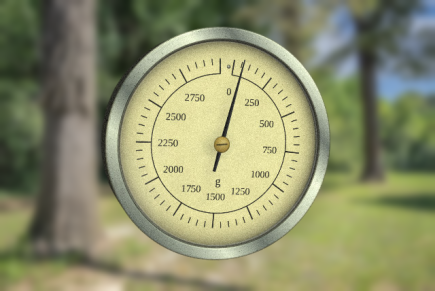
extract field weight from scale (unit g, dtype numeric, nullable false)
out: 50 g
